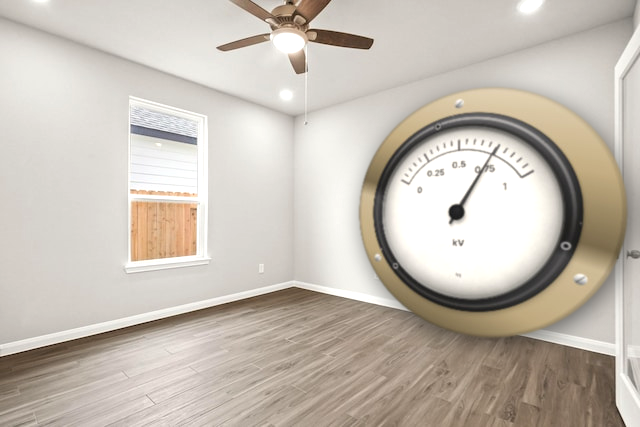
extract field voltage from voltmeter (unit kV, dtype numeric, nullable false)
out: 0.75 kV
